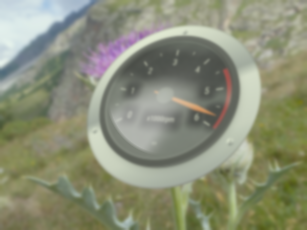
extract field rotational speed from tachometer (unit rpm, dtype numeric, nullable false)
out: 5750 rpm
